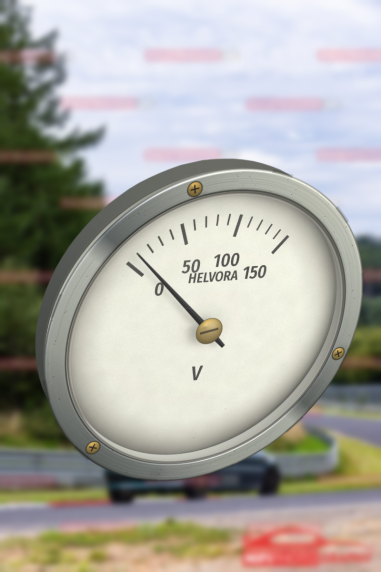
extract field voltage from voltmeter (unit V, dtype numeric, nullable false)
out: 10 V
